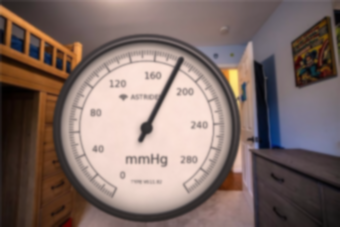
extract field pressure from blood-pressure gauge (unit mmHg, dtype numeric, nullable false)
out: 180 mmHg
